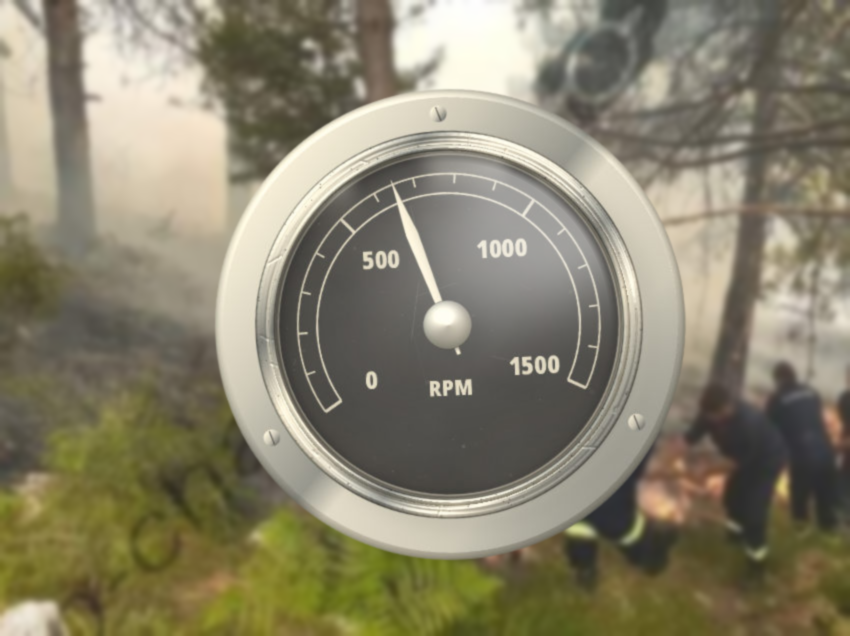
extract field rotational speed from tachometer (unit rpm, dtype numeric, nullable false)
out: 650 rpm
